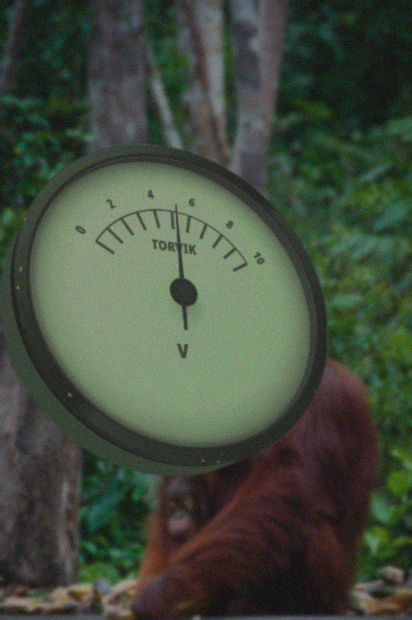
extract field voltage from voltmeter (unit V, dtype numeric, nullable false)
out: 5 V
